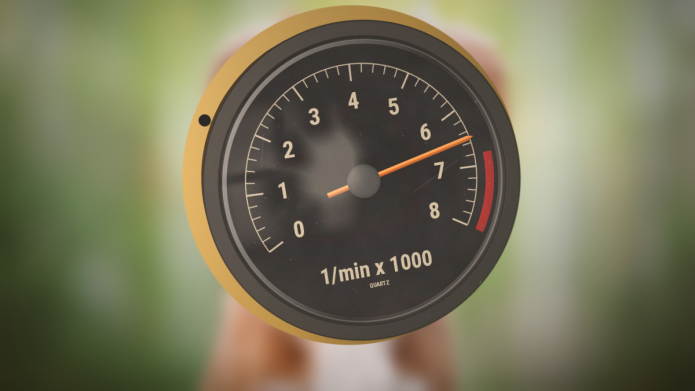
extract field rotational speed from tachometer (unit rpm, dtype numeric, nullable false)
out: 6500 rpm
